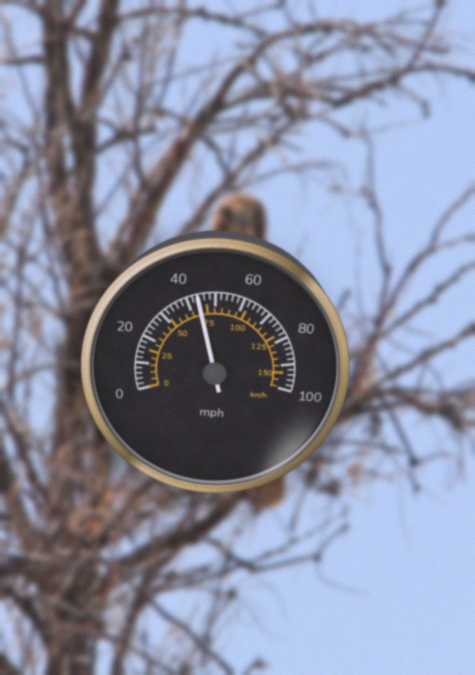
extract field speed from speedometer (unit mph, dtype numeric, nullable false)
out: 44 mph
